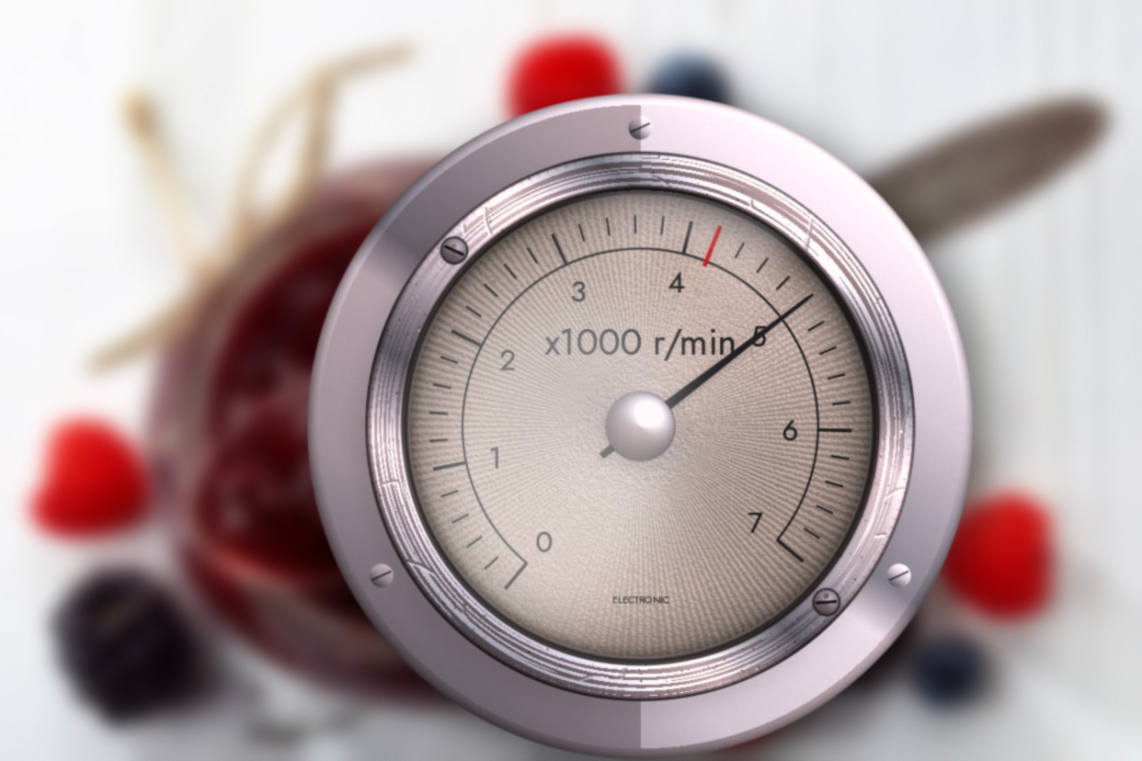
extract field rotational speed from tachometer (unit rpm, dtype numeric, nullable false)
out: 5000 rpm
